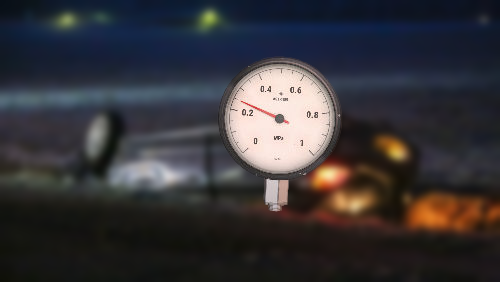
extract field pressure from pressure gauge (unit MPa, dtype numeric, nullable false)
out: 0.25 MPa
